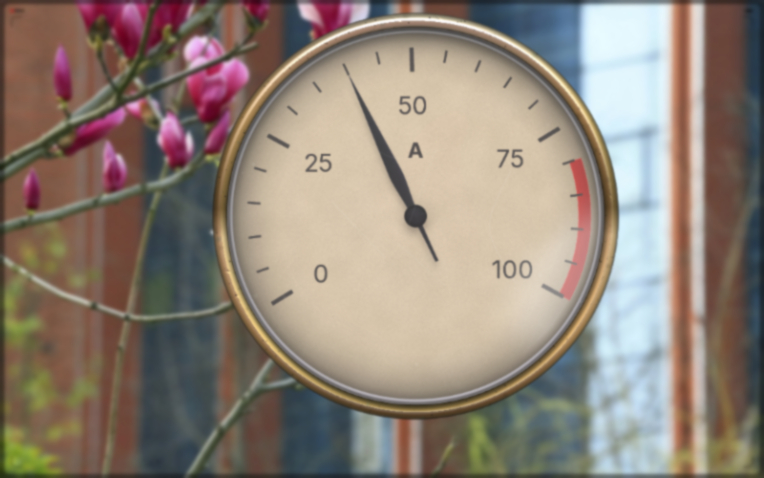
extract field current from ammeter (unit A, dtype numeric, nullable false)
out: 40 A
